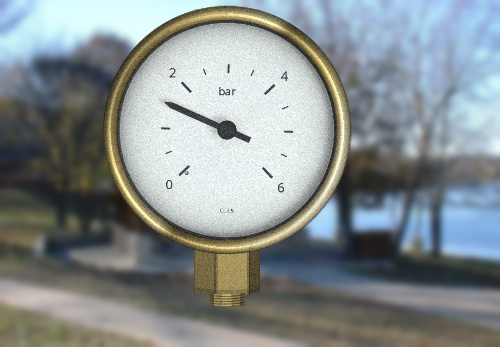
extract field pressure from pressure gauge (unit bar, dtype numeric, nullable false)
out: 1.5 bar
